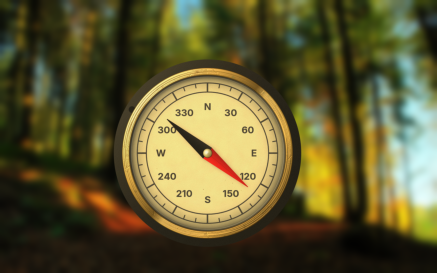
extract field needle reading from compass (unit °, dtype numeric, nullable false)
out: 130 °
